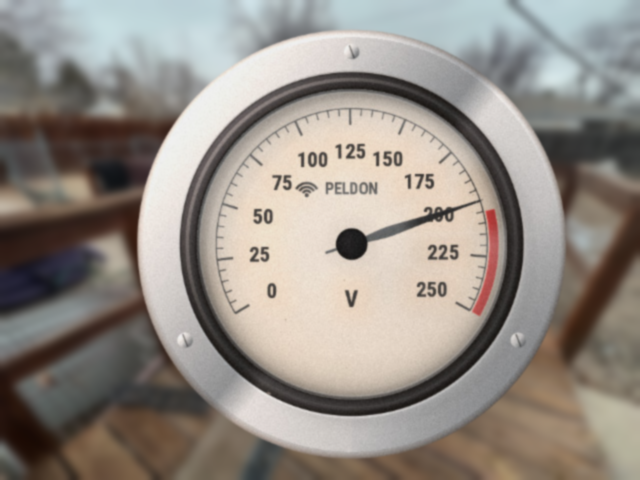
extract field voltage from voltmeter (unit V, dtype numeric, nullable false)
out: 200 V
